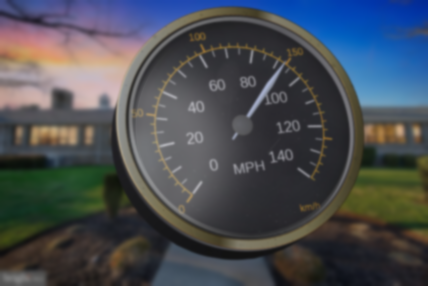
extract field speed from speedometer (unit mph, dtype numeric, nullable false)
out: 92.5 mph
